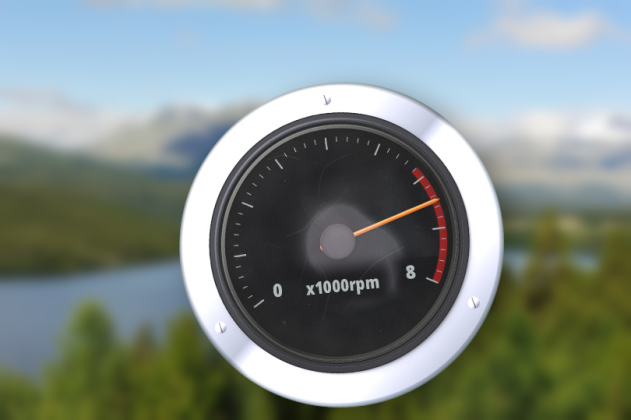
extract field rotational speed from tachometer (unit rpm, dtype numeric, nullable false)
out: 6500 rpm
